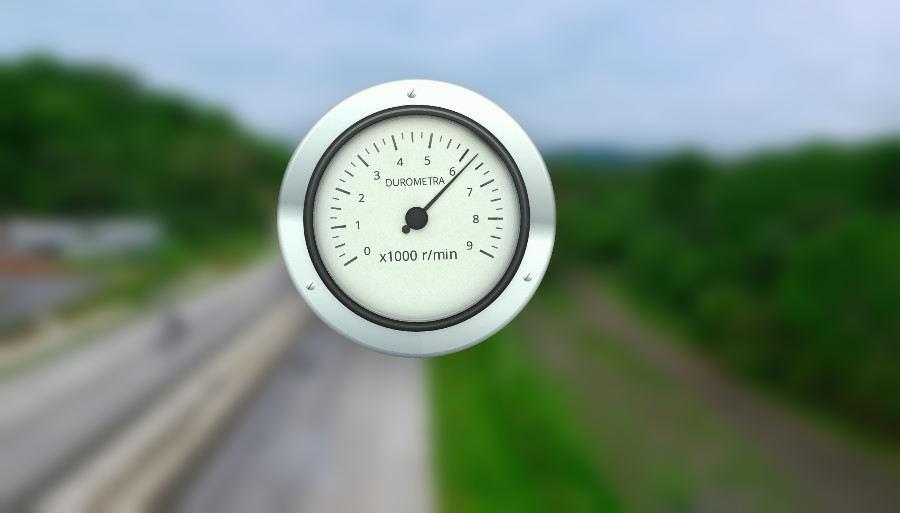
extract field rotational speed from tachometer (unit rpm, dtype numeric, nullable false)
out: 6250 rpm
